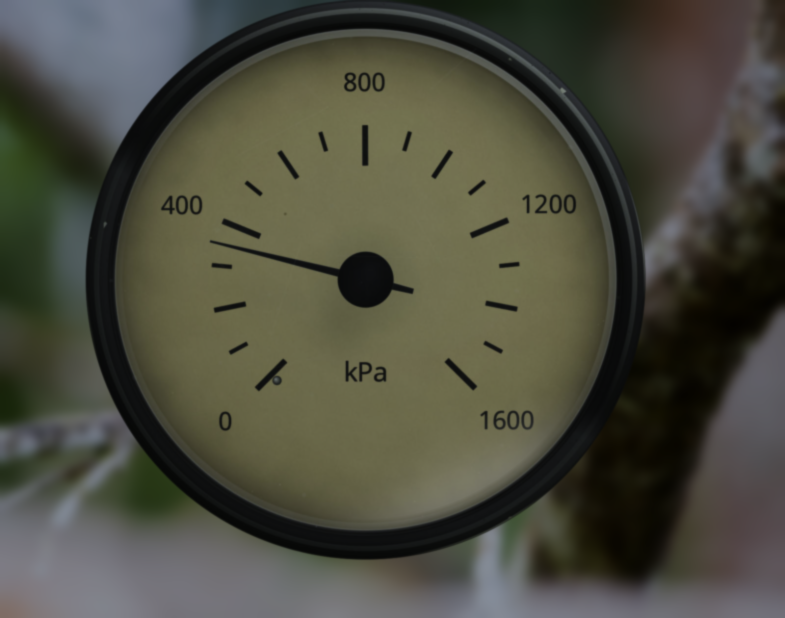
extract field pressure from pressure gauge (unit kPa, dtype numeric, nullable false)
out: 350 kPa
